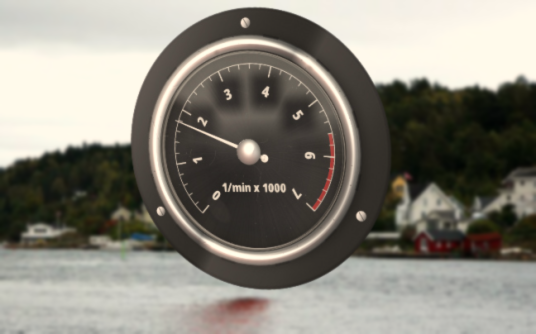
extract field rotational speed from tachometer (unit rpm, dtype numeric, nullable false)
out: 1800 rpm
